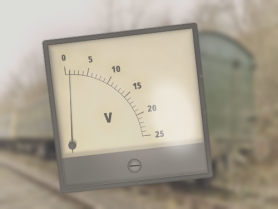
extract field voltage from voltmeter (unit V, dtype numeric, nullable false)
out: 1 V
